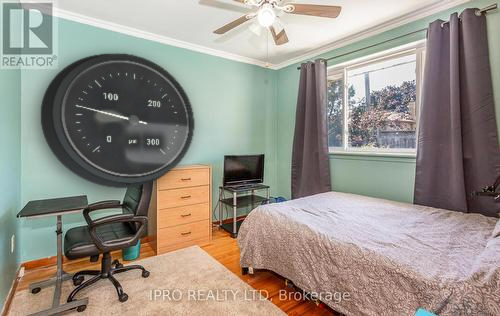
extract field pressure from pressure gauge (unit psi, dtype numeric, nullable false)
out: 60 psi
